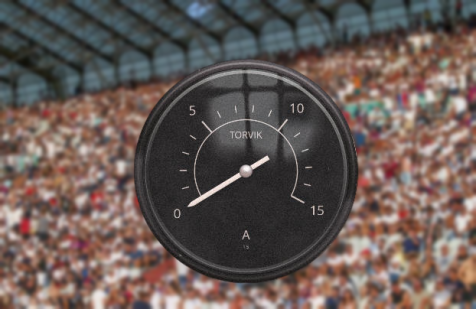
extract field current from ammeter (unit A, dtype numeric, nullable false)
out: 0 A
